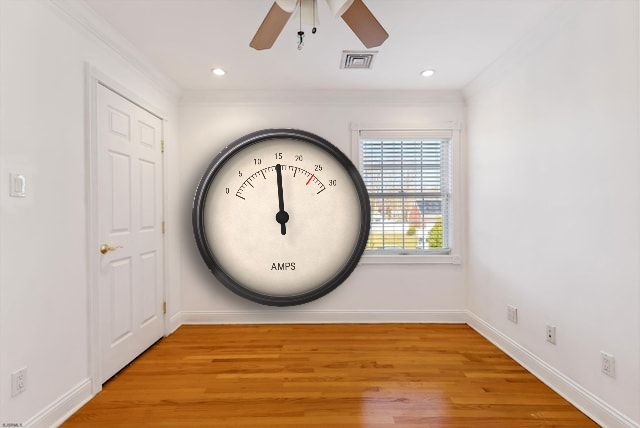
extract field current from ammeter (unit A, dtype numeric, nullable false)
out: 15 A
